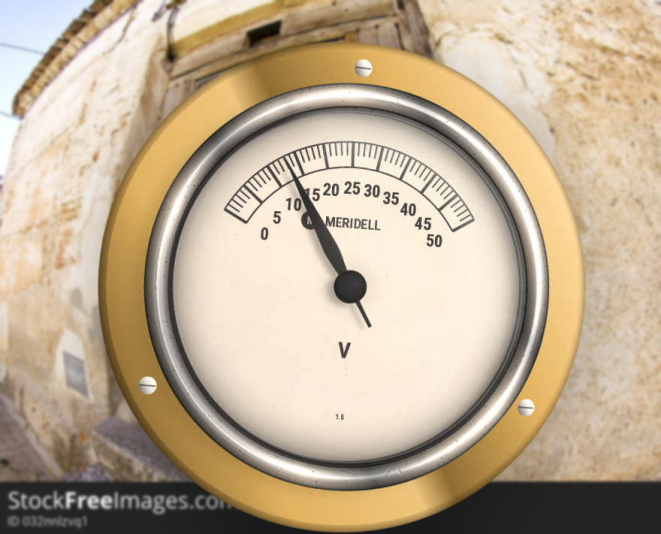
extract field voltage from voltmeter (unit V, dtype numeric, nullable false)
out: 13 V
